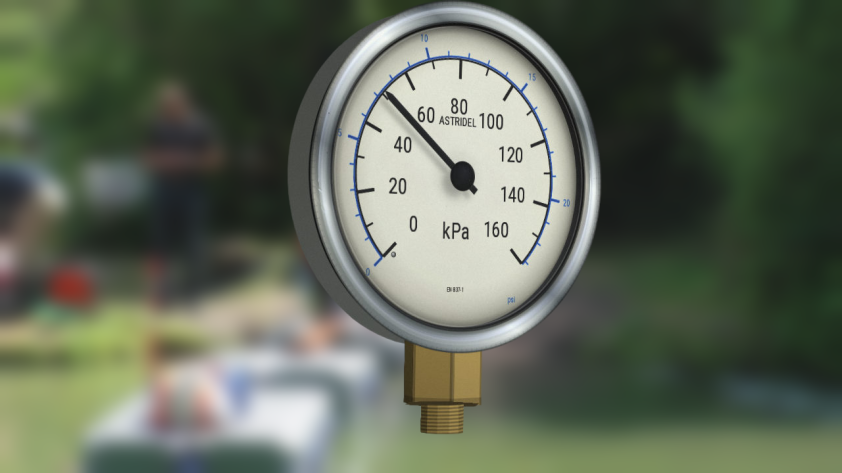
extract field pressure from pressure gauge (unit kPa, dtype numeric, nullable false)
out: 50 kPa
